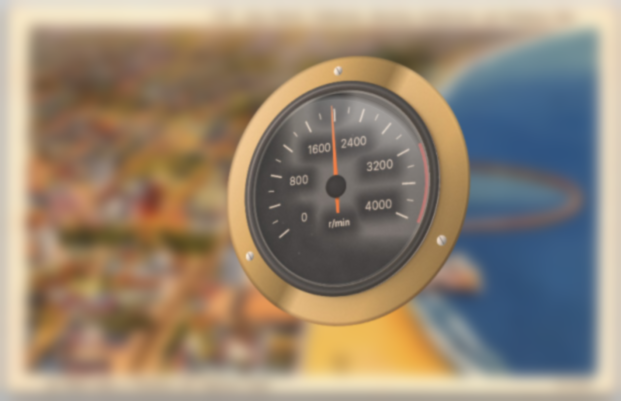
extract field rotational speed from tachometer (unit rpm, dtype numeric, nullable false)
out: 2000 rpm
